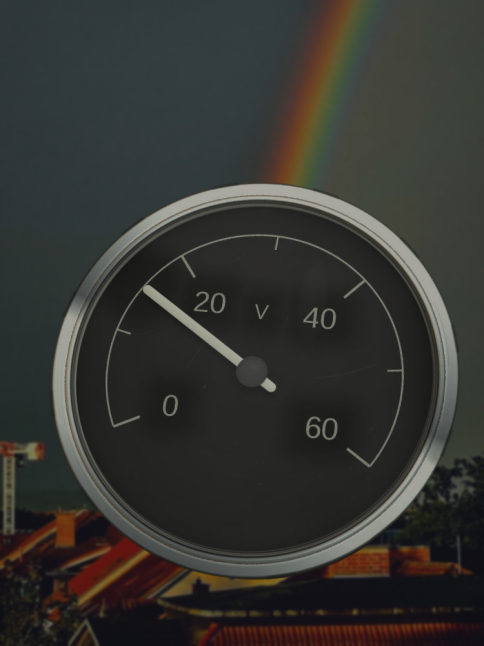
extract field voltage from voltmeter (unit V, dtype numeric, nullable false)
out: 15 V
